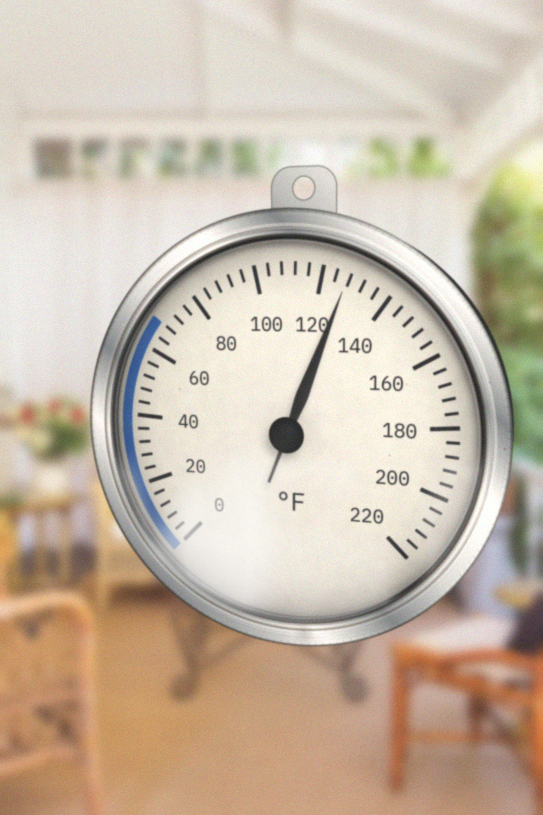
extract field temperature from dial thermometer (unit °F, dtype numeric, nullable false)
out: 128 °F
